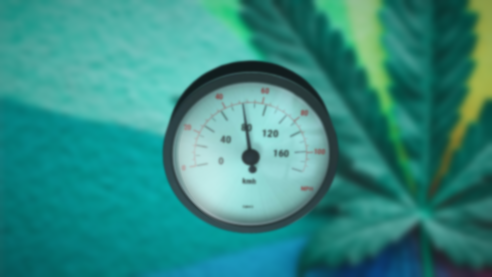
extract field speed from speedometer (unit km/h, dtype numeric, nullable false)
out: 80 km/h
